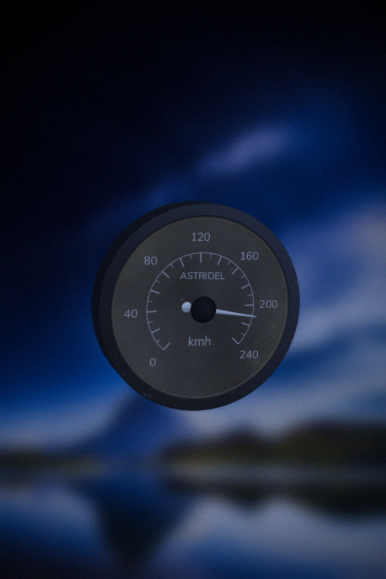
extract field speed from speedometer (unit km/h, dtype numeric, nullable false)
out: 210 km/h
